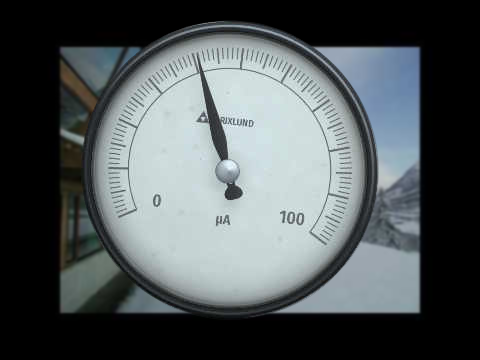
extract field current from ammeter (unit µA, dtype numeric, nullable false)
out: 41 µA
